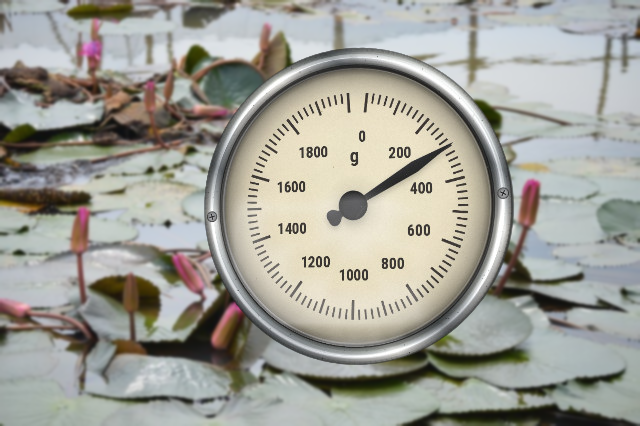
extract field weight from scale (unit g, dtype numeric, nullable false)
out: 300 g
